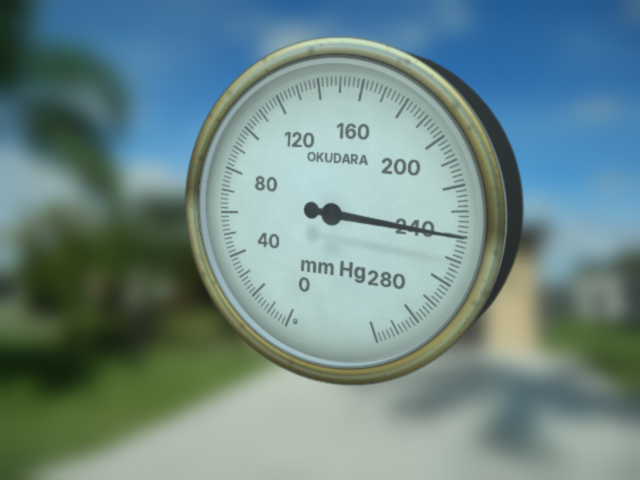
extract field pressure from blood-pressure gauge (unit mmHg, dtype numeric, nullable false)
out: 240 mmHg
